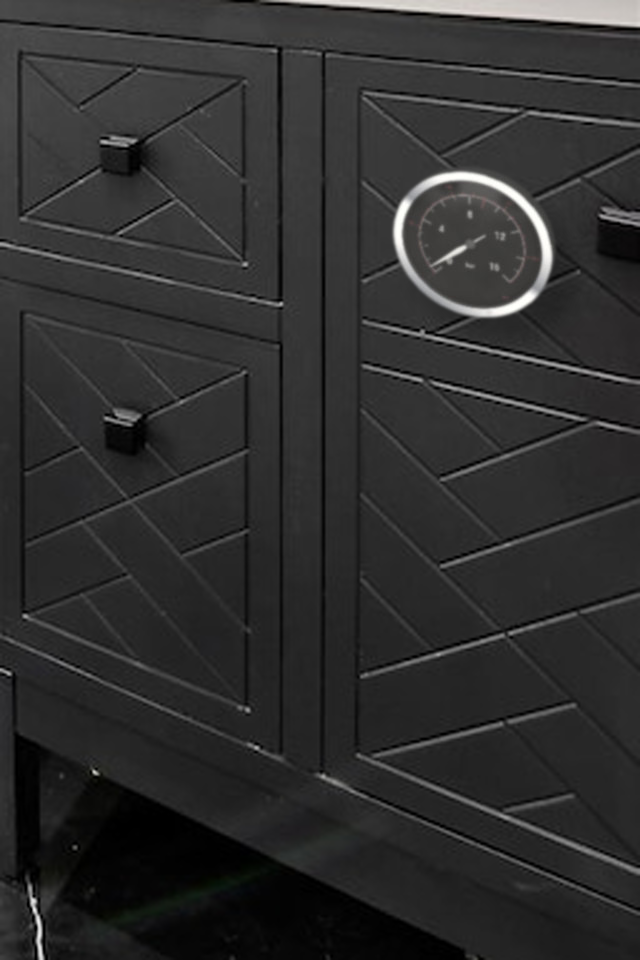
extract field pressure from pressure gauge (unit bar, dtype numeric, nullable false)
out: 0.5 bar
